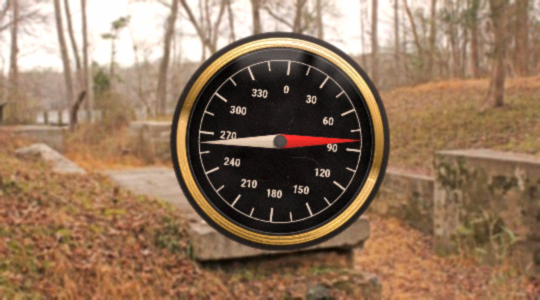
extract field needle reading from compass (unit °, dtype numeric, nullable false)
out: 82.5 °
